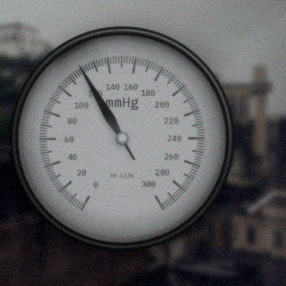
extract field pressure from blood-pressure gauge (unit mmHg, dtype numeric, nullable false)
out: 120 mmHg
